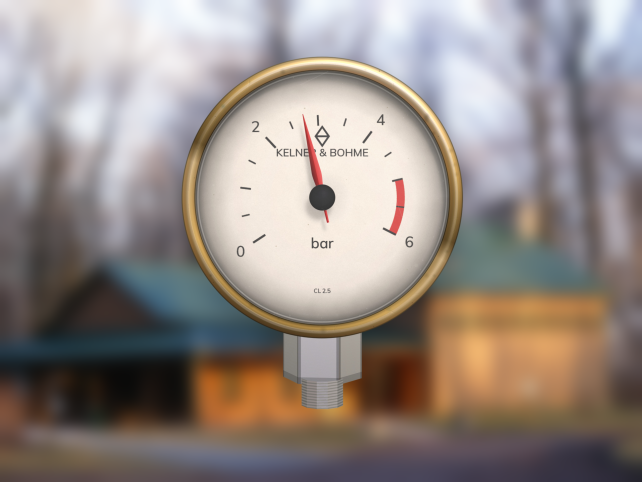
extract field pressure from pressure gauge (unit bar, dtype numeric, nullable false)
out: 2.75 bar
